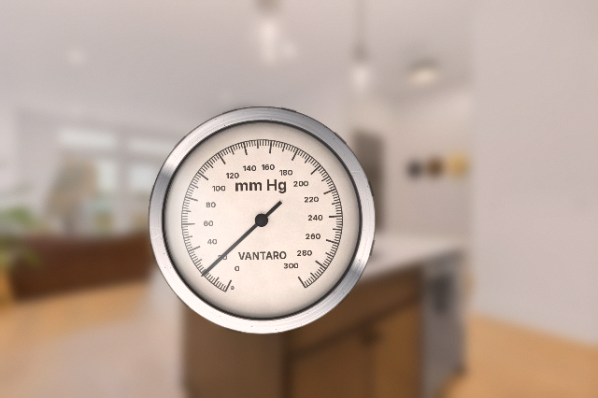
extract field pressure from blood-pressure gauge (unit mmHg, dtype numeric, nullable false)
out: 20 mmHg
